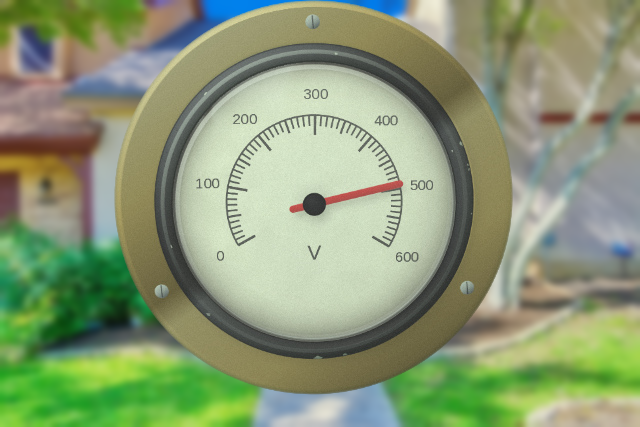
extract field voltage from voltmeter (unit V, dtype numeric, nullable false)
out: 490 V
